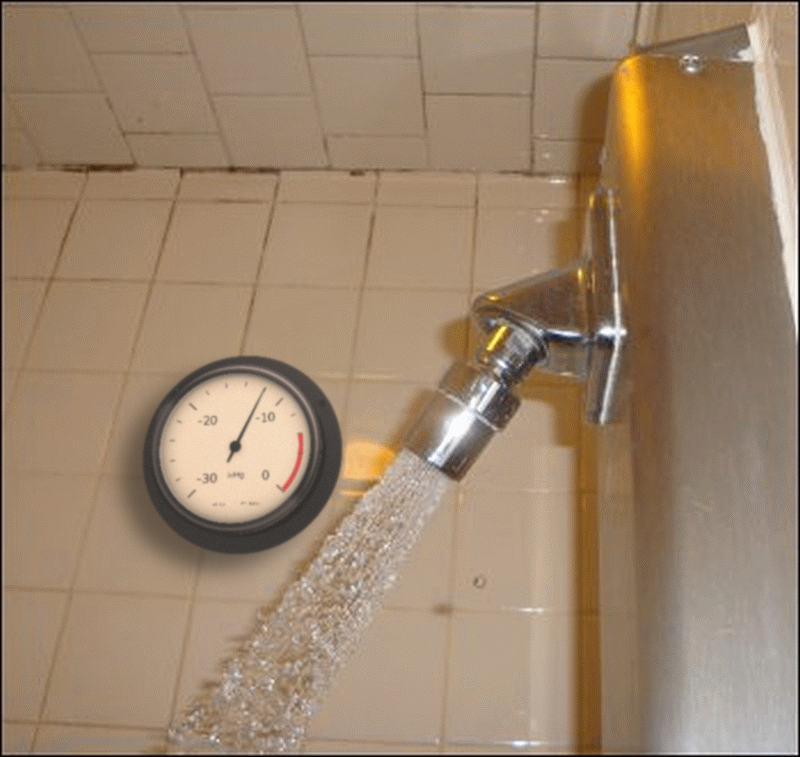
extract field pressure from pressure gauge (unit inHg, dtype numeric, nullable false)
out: -12 inHg
